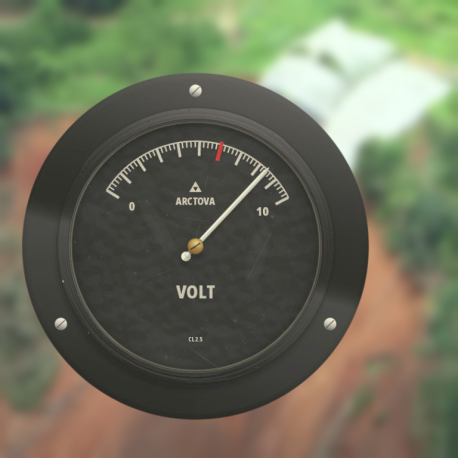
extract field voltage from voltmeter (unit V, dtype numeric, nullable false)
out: 8.4 V
